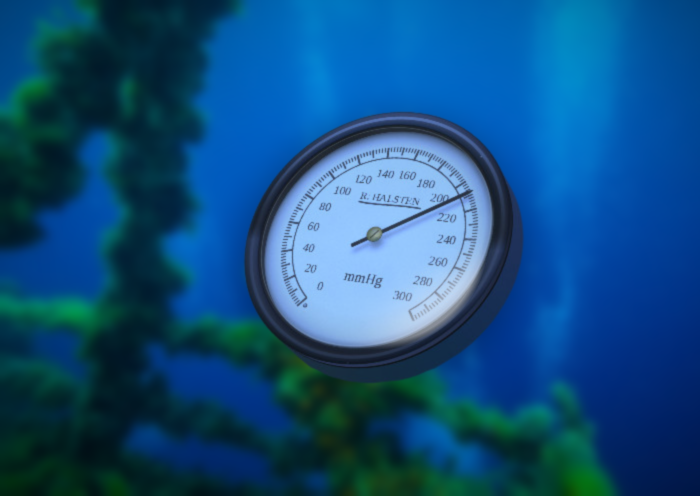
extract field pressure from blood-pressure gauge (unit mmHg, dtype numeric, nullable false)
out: 210 mmHg
